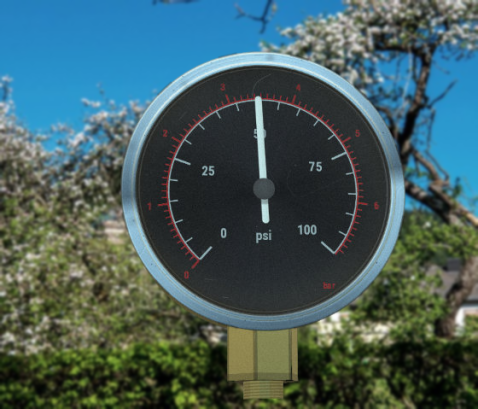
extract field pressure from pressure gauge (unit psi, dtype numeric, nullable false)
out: 50 psi
